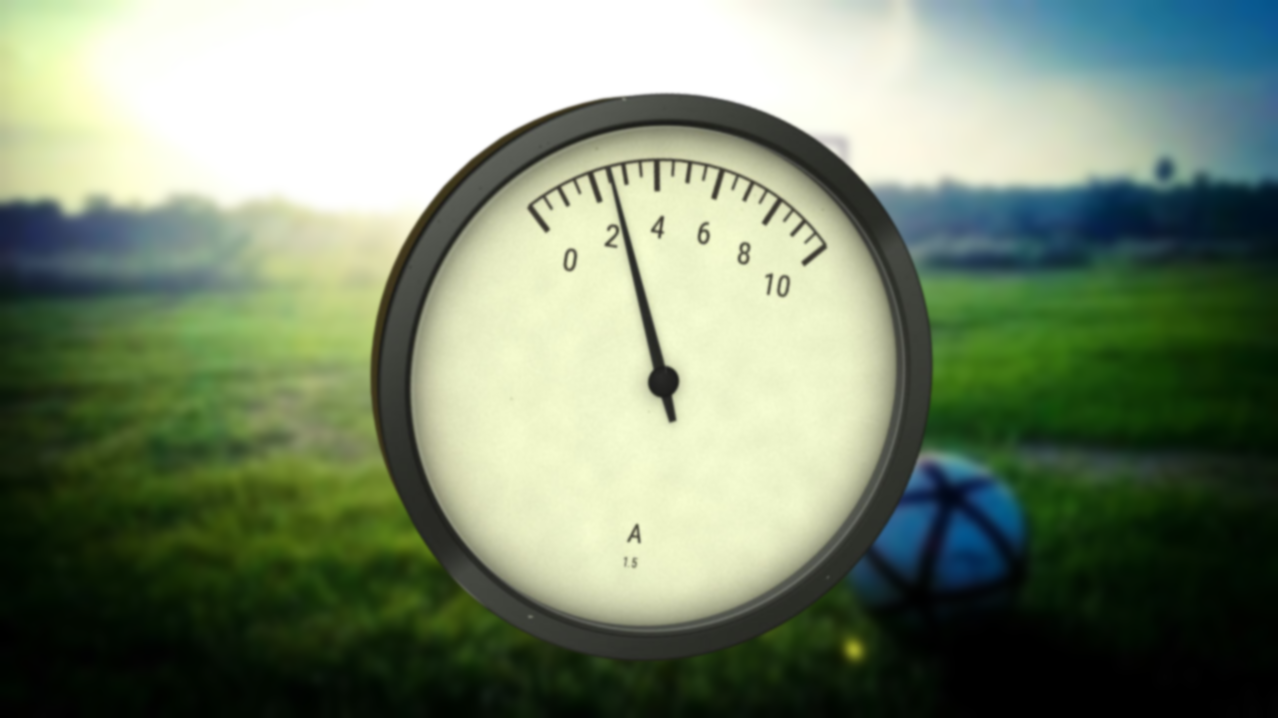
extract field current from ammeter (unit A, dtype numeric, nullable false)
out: 2.5 A
